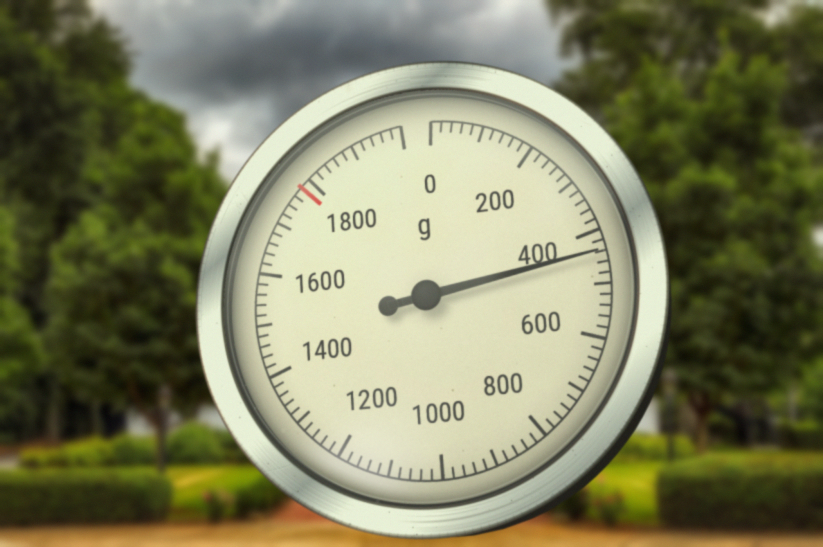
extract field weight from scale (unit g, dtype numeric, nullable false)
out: 440 g
